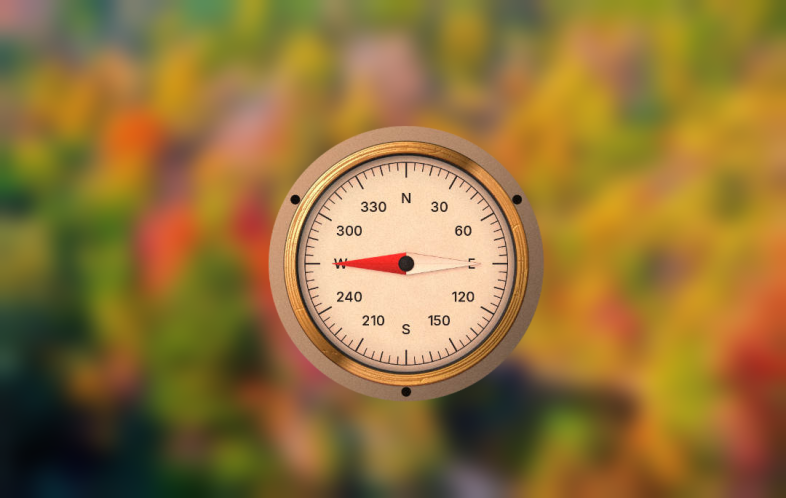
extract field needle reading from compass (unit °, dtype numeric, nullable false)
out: 270 °
